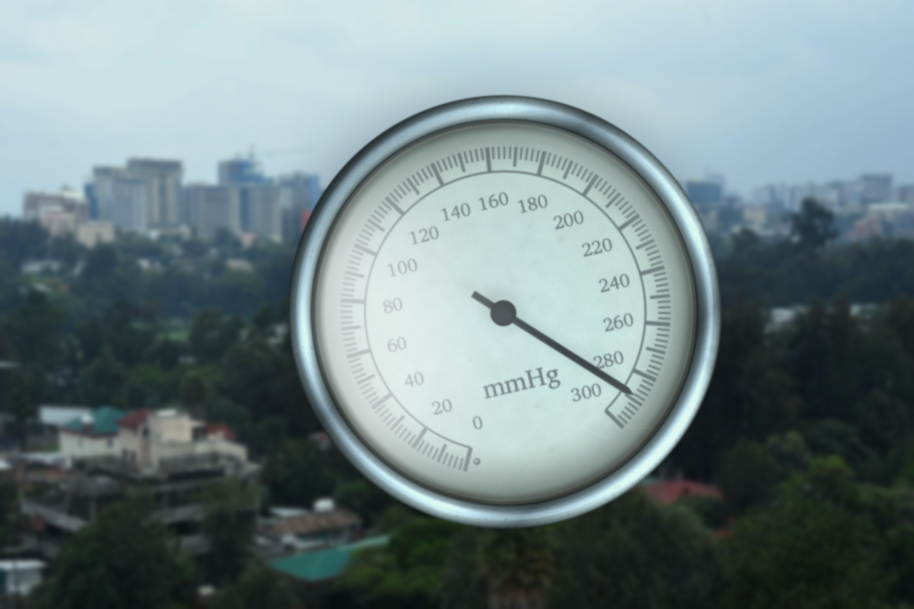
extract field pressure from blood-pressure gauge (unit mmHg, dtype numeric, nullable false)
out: 288 mmHg
